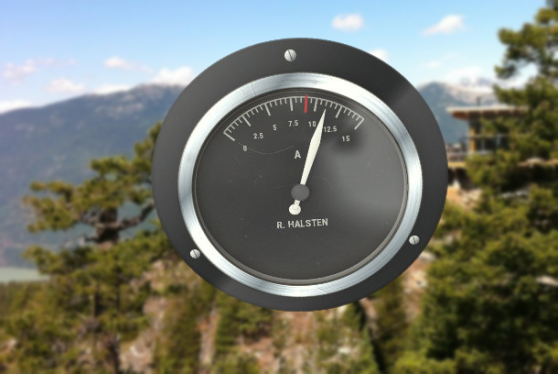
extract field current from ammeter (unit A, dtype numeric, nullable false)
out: 11 A
